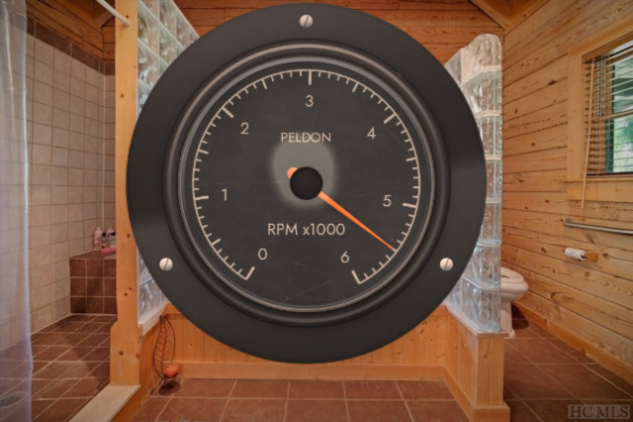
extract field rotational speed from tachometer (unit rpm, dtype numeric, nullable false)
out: 5500 rpm
